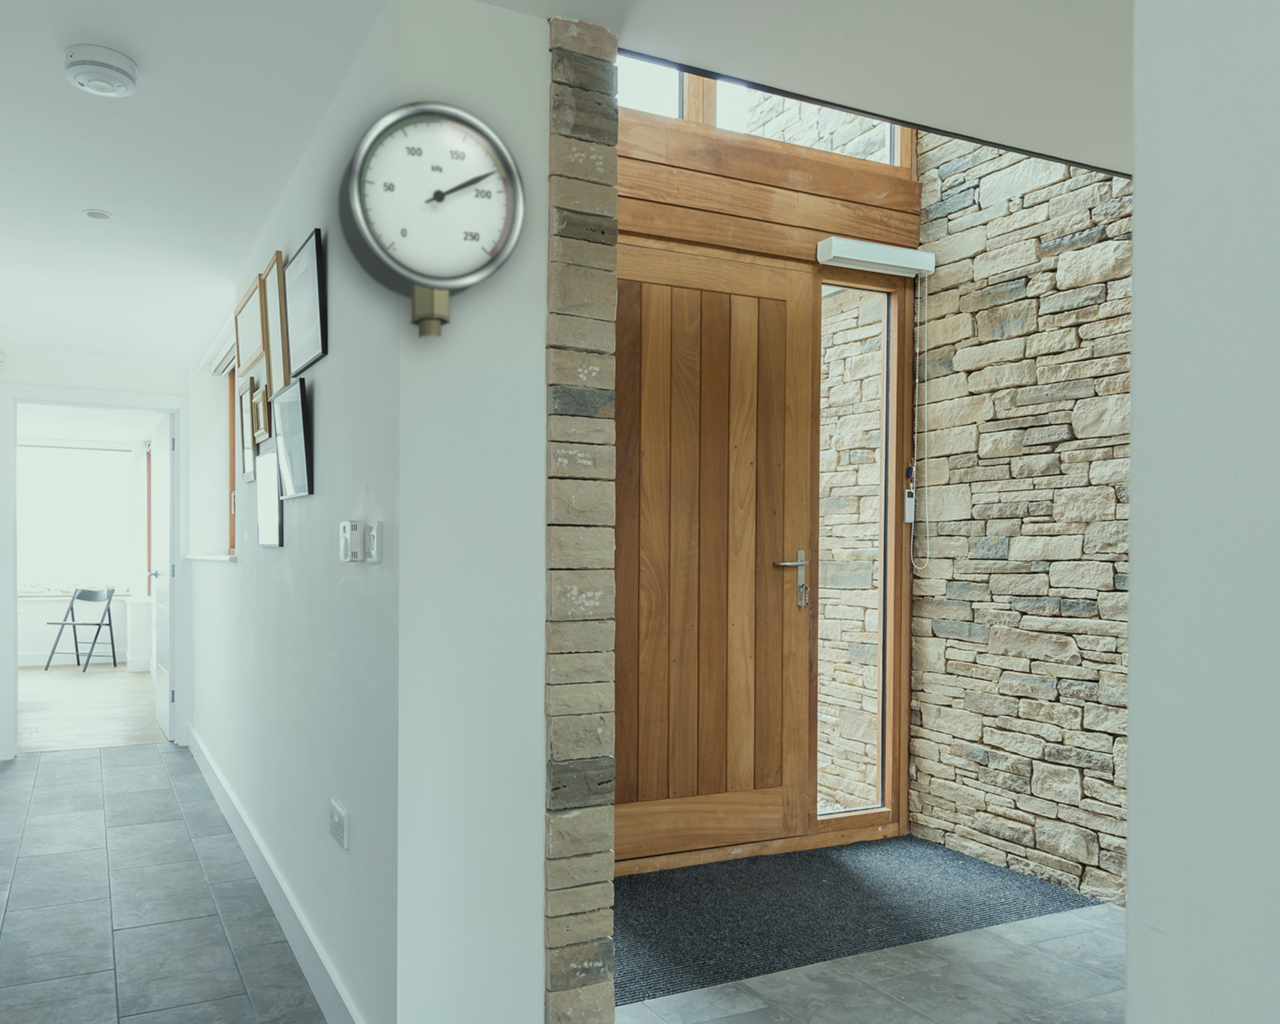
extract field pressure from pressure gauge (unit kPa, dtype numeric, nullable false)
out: 185 kPa
